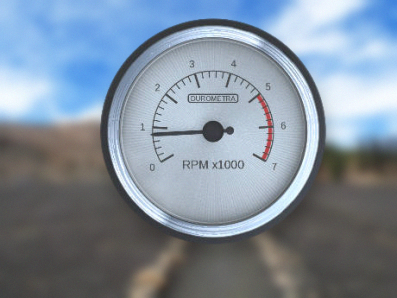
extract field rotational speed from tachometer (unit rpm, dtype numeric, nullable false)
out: 800 rpm
